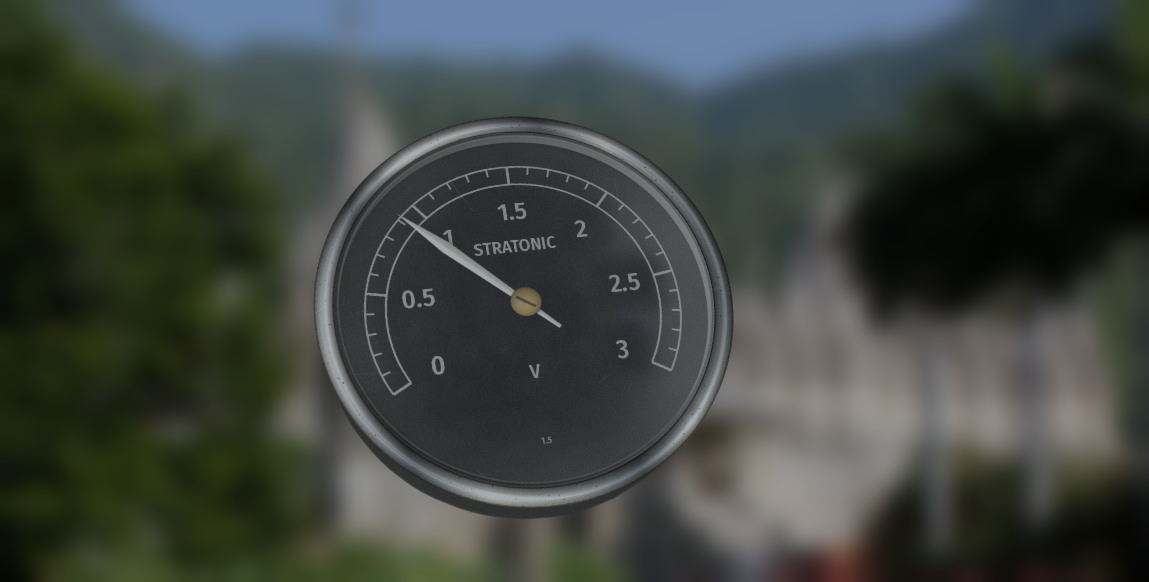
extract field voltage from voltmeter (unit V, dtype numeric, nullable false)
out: 0.9 V
